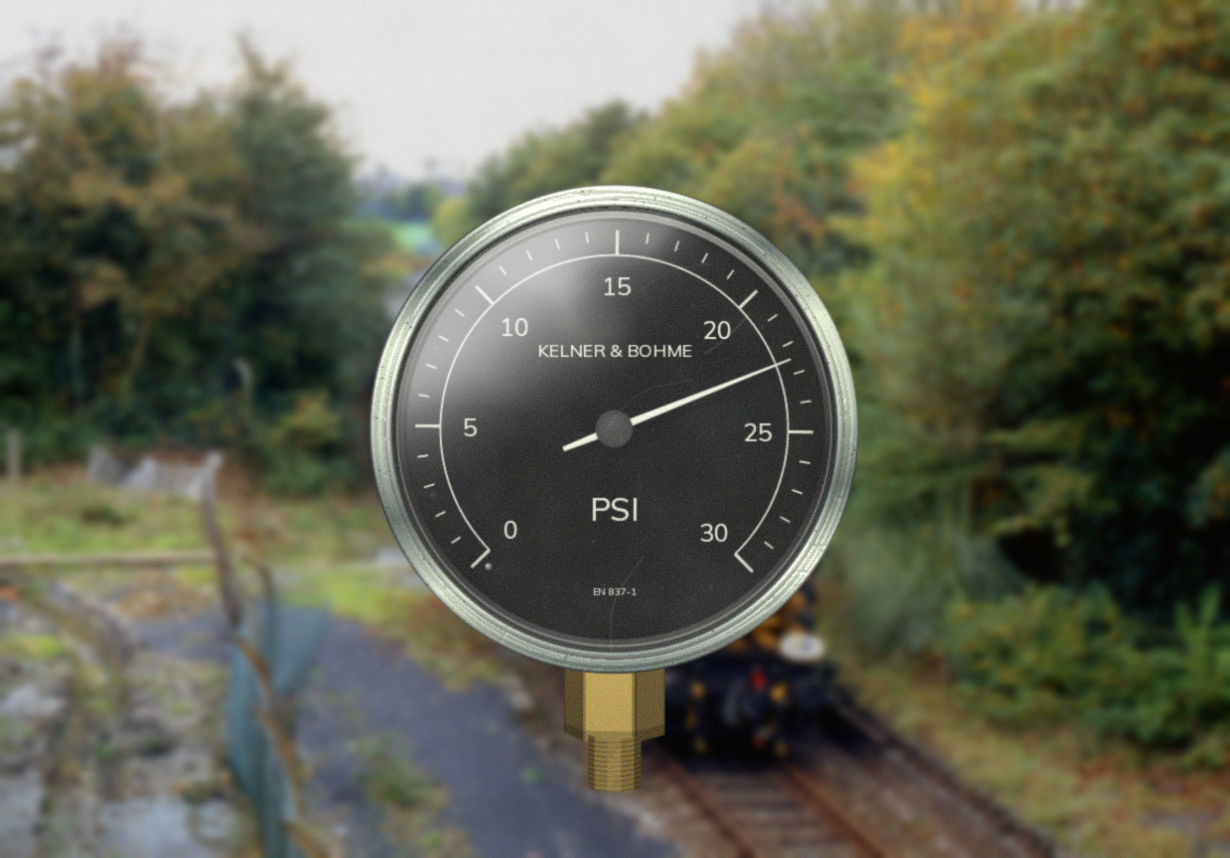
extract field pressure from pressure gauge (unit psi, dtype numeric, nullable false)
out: 22.5 psi
